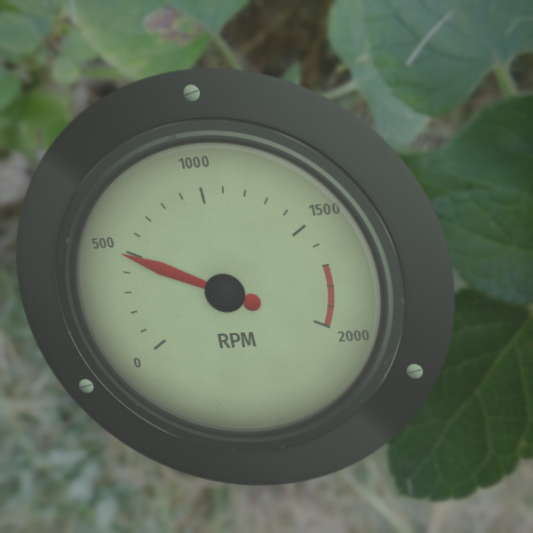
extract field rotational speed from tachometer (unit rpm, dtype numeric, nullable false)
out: 500 rpm
